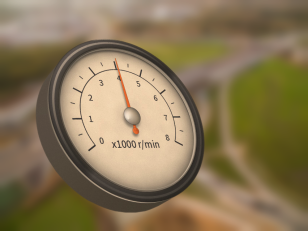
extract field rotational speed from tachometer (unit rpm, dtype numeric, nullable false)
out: 4000 rpm
